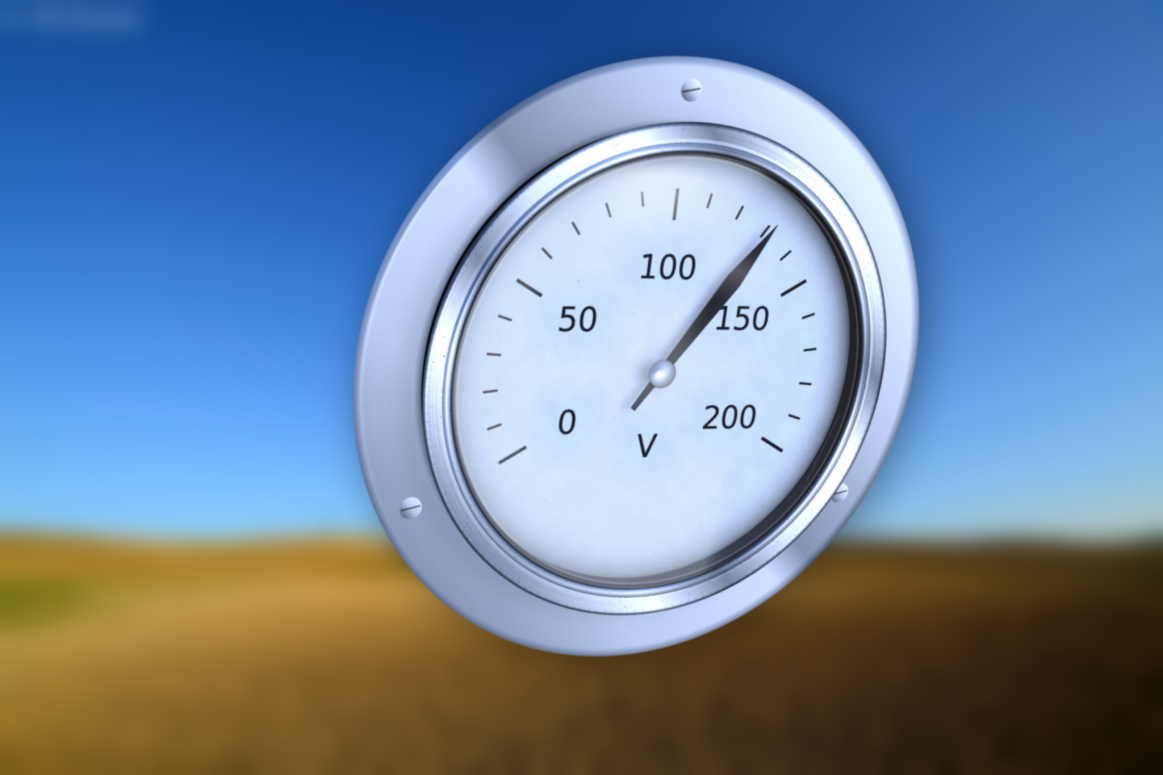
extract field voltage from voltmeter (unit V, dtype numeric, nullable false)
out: 130 V
